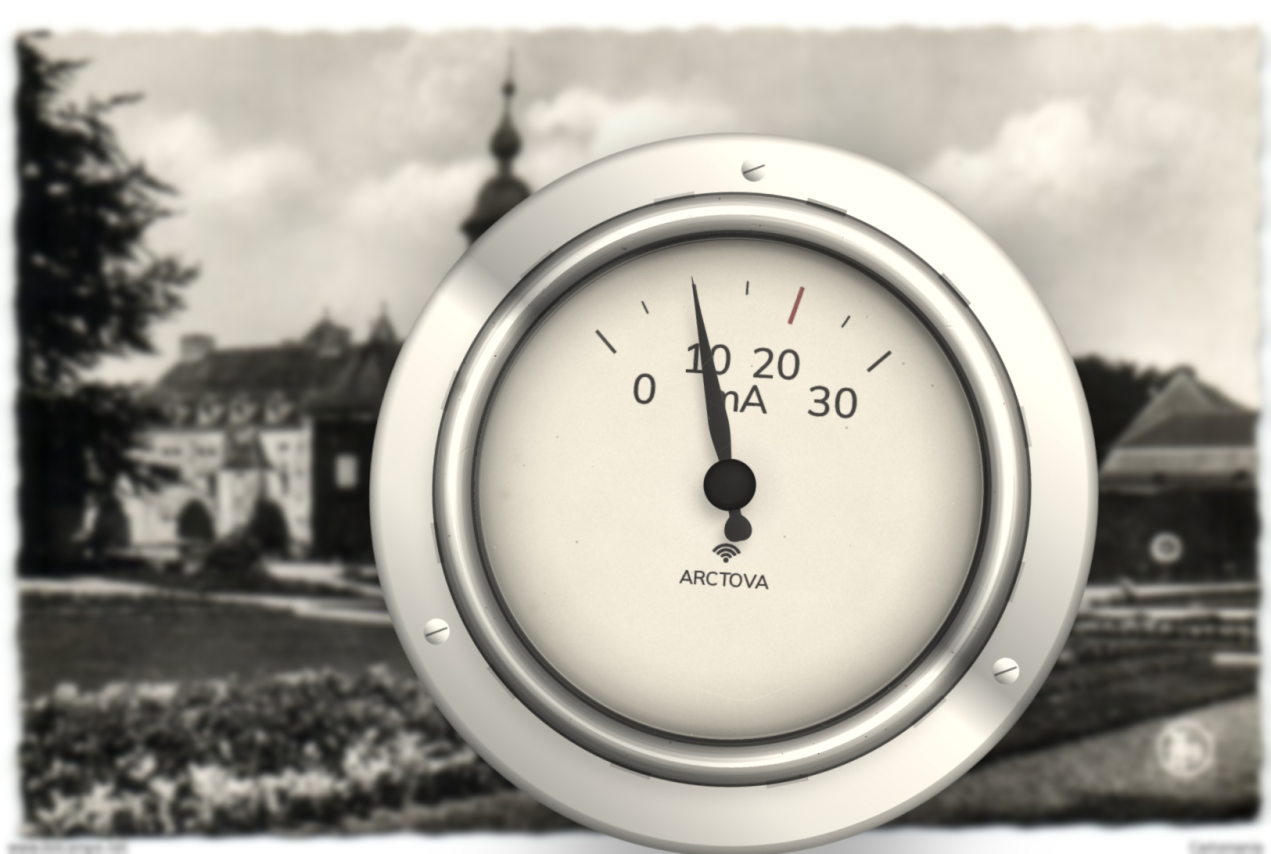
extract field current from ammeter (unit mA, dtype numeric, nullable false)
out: 10 mA
